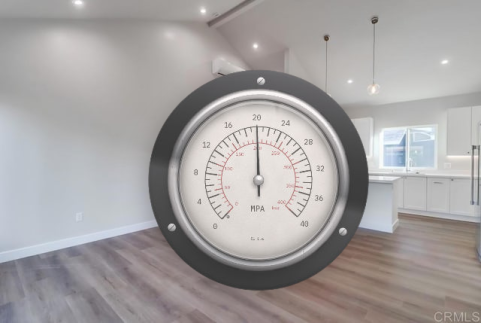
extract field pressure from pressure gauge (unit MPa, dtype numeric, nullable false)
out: 20 MPa
